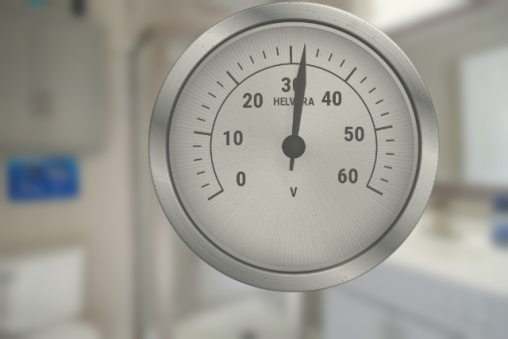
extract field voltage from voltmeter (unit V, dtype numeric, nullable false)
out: 32 V
